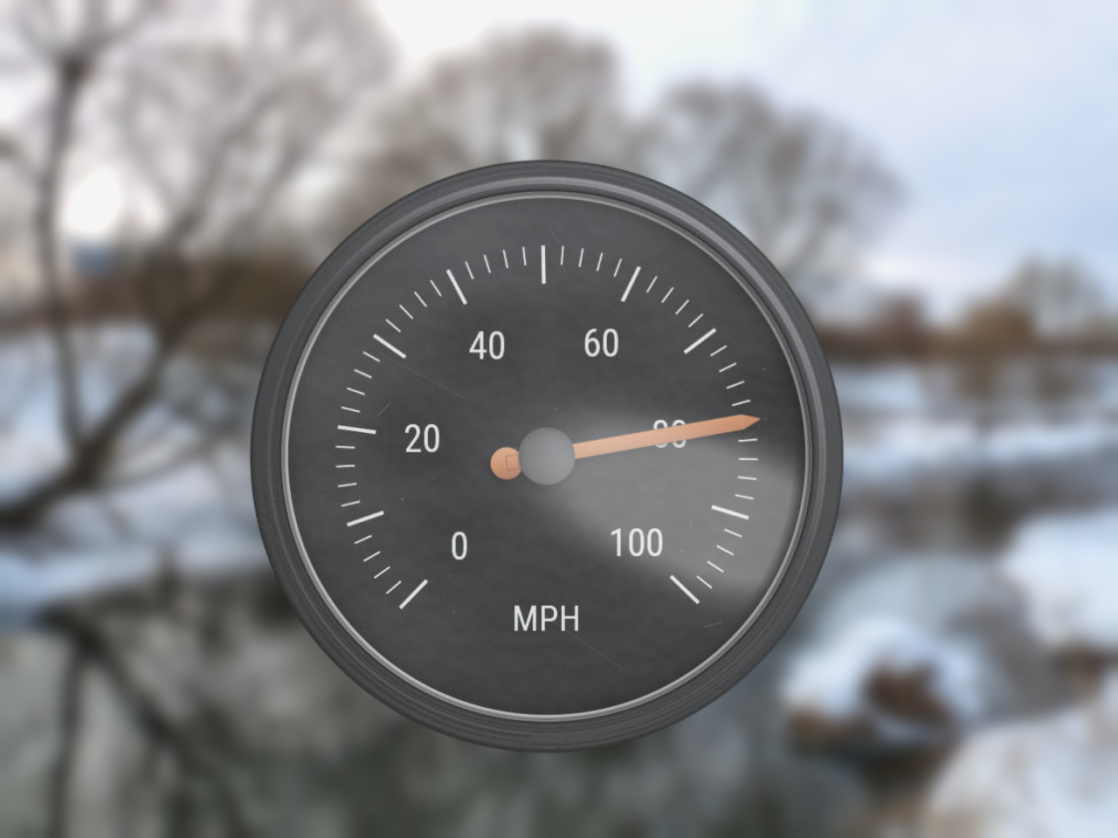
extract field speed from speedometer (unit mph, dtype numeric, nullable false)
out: 80 mph
